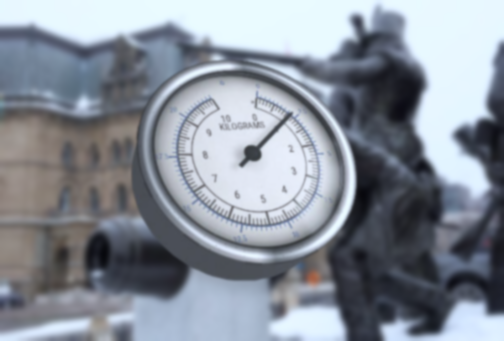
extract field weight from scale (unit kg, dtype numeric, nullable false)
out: 1 kg
